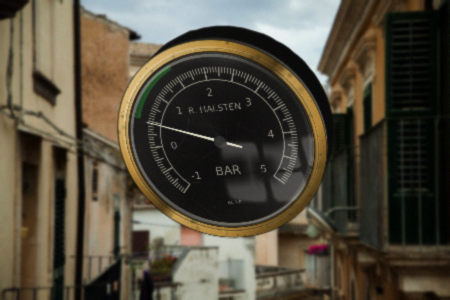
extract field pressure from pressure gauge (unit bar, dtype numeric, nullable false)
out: 0.5 bar
